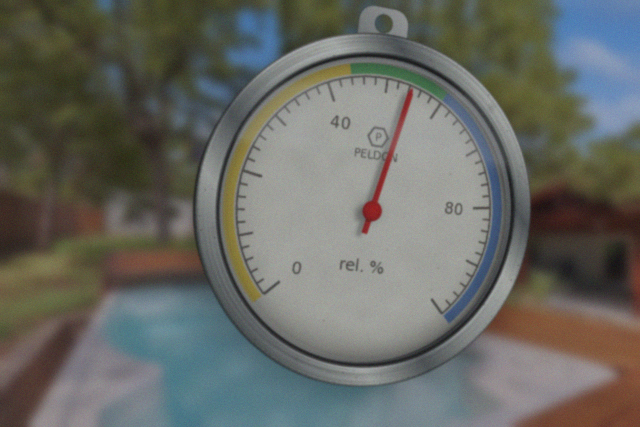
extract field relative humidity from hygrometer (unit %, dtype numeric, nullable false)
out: 54 %
